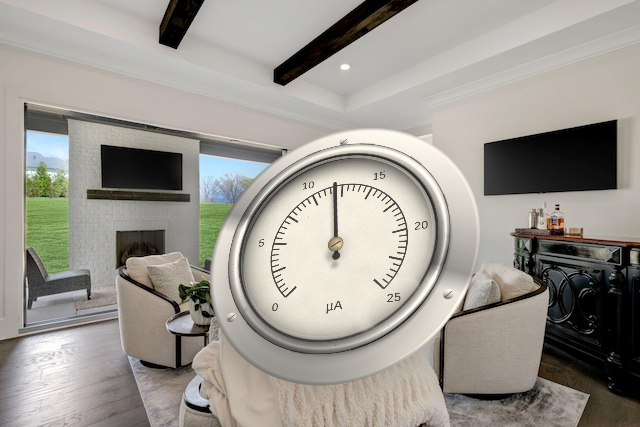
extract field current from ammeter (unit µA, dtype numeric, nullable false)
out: 12 µA
